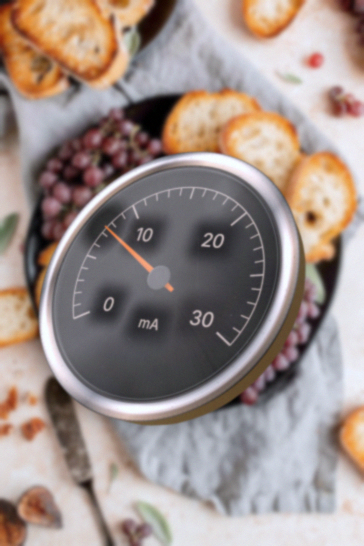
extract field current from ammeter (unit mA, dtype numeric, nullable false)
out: 7.5 mA
